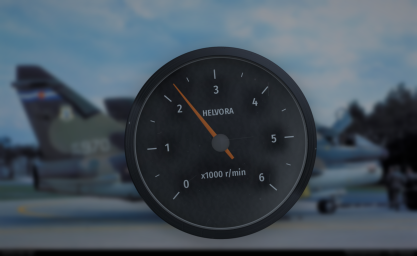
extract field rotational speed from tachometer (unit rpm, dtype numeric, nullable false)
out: 2250 rpm
